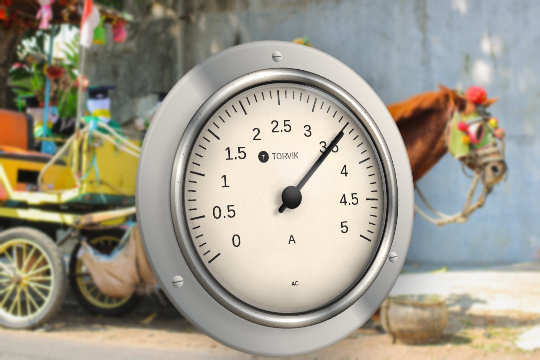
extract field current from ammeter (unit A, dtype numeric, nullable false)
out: 3.5 A
